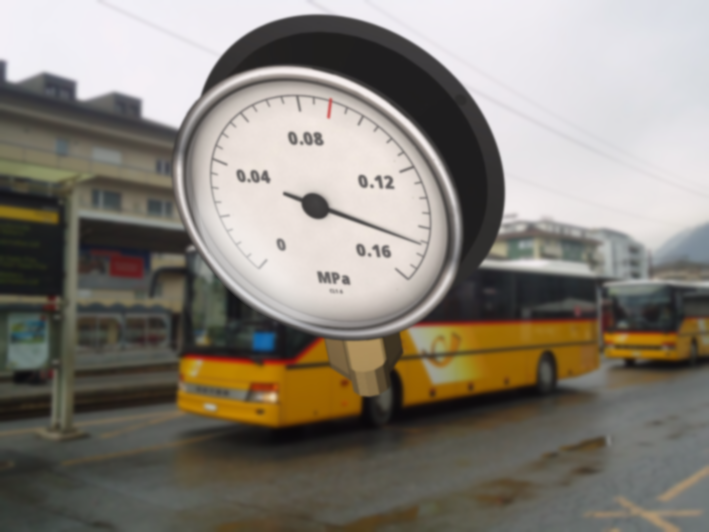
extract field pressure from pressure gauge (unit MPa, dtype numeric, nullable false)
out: 0.145 MPa
